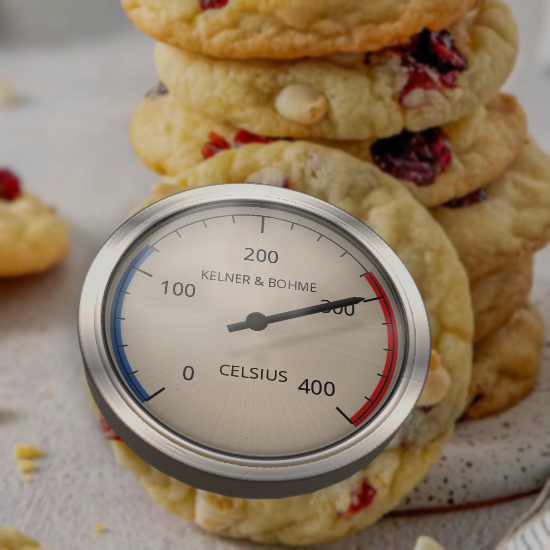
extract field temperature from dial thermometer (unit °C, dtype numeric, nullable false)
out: 300 °C
